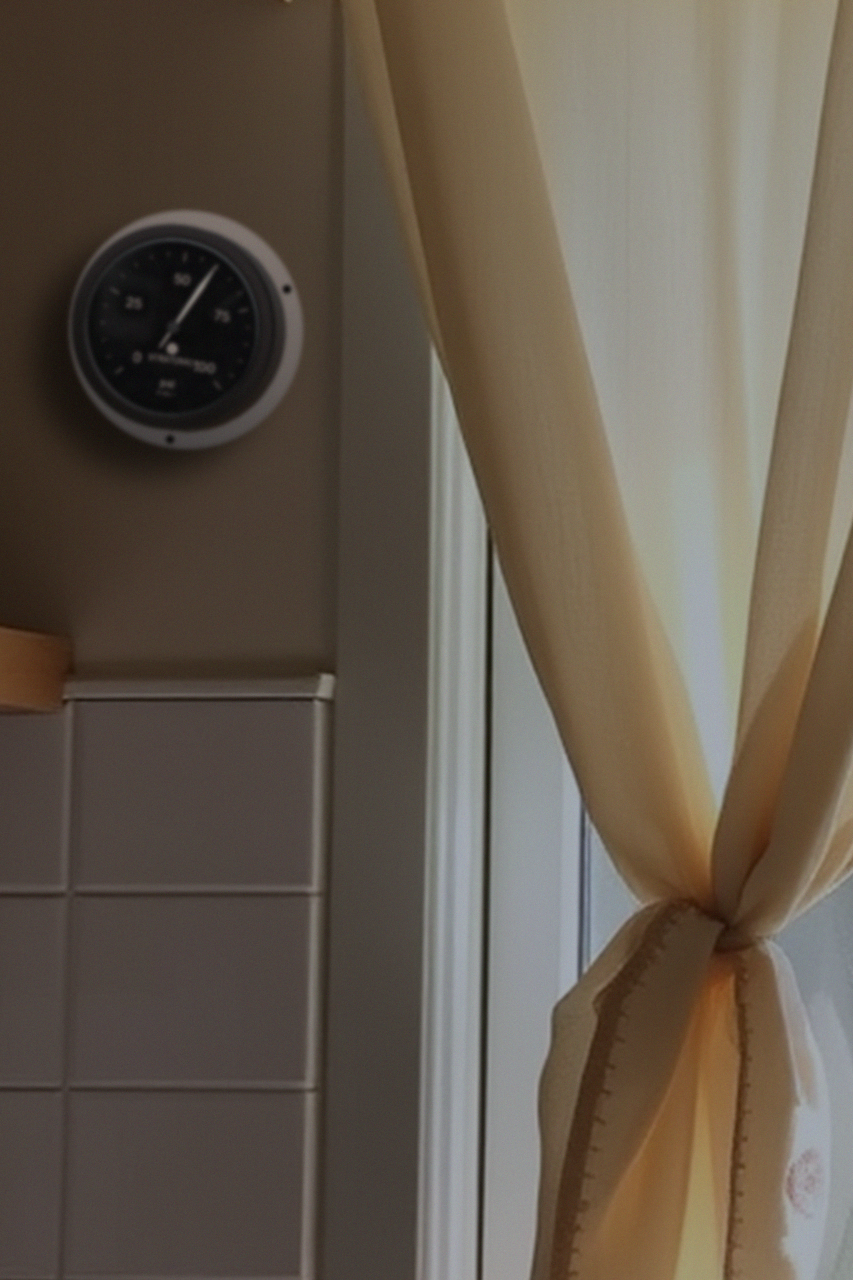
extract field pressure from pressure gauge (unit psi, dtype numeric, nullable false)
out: 60 psi
